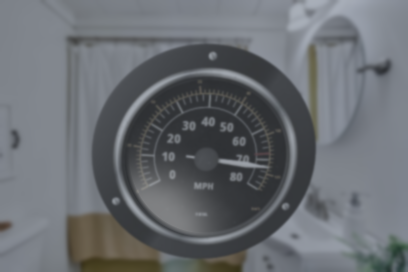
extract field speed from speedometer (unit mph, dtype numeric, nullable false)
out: 72 mph
